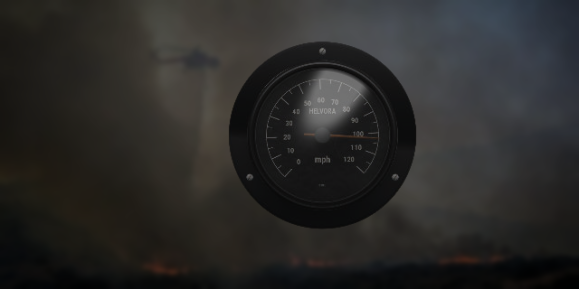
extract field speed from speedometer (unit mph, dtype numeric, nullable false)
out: 102.5 mph
